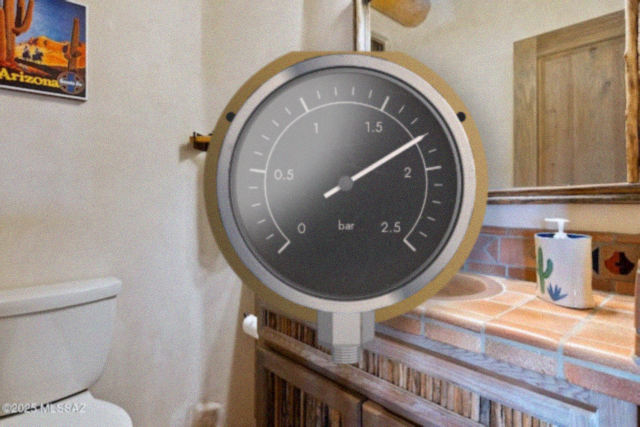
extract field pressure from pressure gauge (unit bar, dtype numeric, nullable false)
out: 1.8 bar
